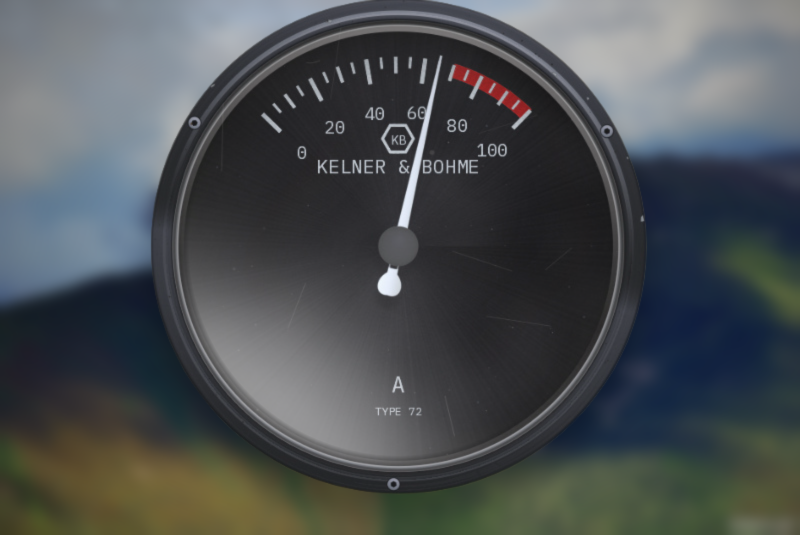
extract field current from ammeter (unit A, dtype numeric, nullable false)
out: 65 A
